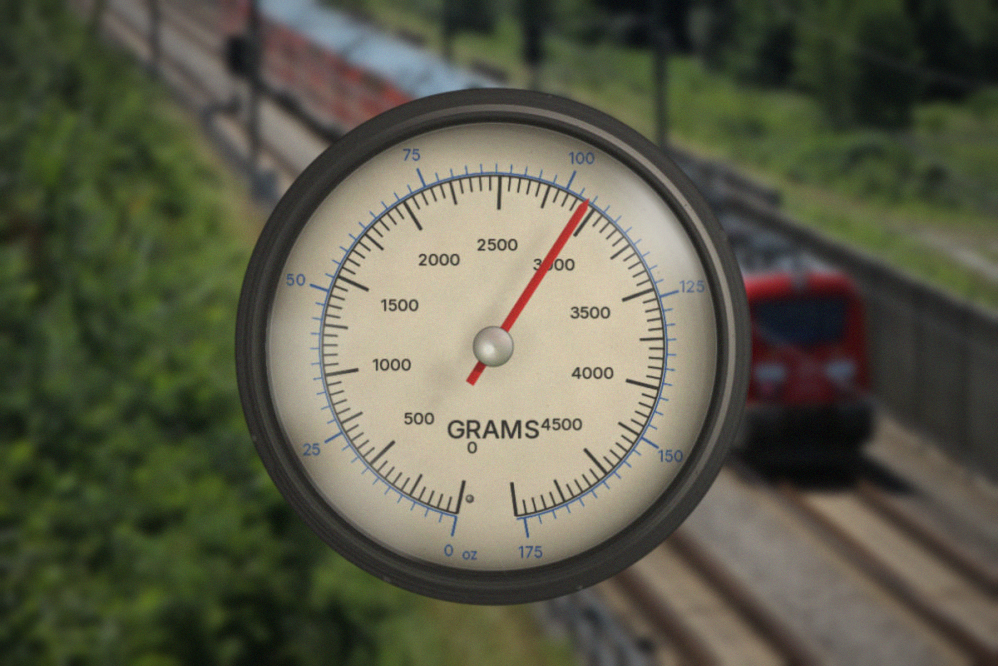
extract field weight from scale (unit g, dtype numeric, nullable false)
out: 2950 g
